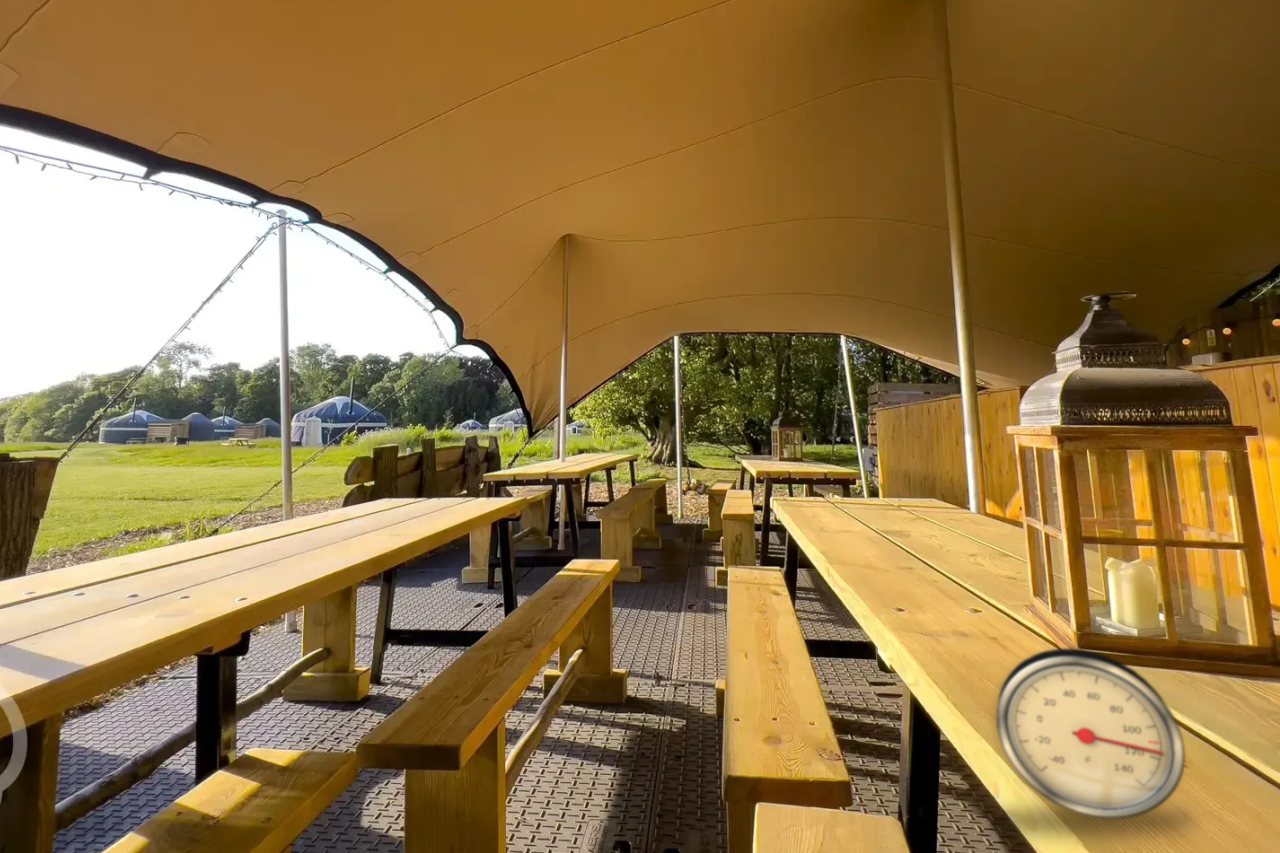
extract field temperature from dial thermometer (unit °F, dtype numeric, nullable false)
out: 115 °F
